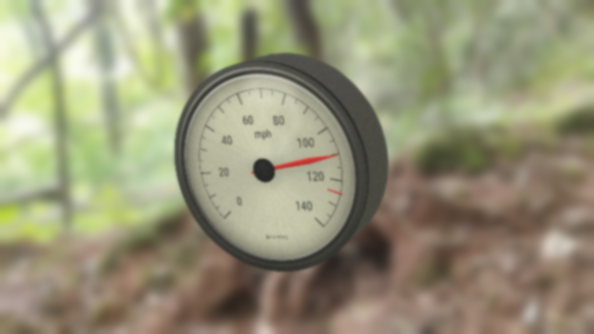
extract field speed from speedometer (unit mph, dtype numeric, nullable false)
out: 110 mph
